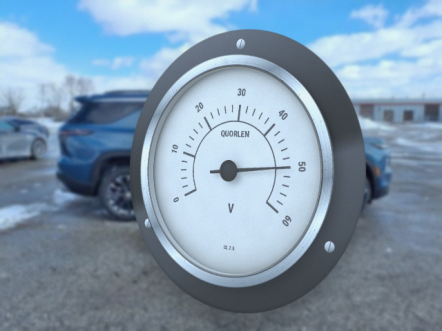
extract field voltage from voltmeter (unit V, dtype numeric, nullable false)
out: 50 V
